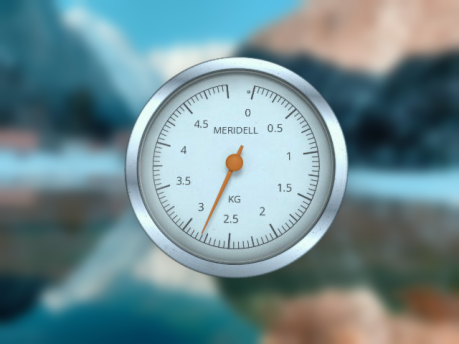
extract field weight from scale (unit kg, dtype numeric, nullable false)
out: 2.8 kg
